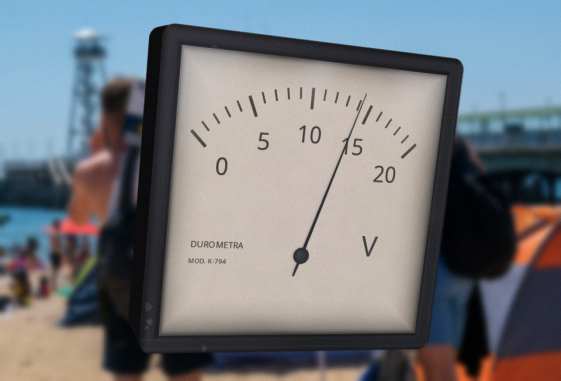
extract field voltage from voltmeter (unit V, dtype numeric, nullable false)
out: 14 V
